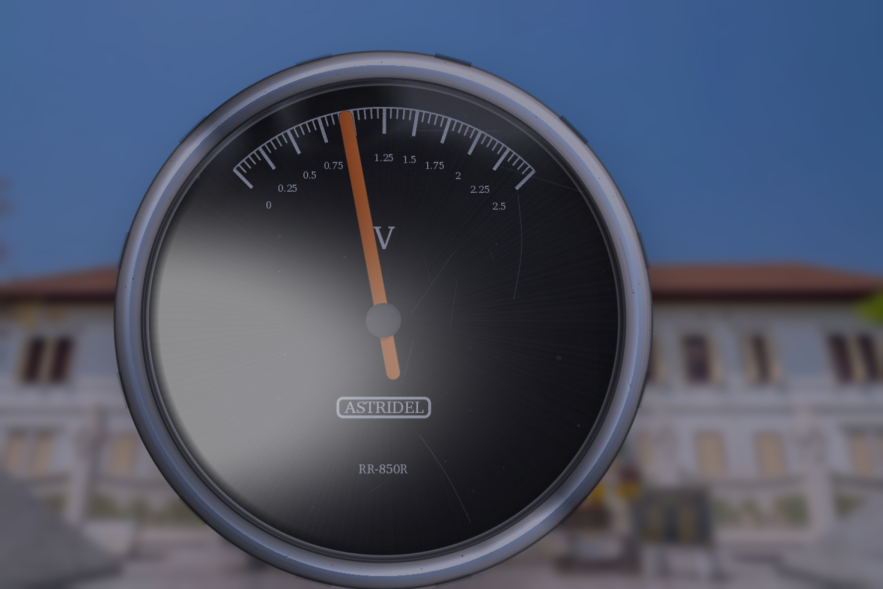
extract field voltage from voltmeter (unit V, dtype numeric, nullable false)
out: 0.95 V
